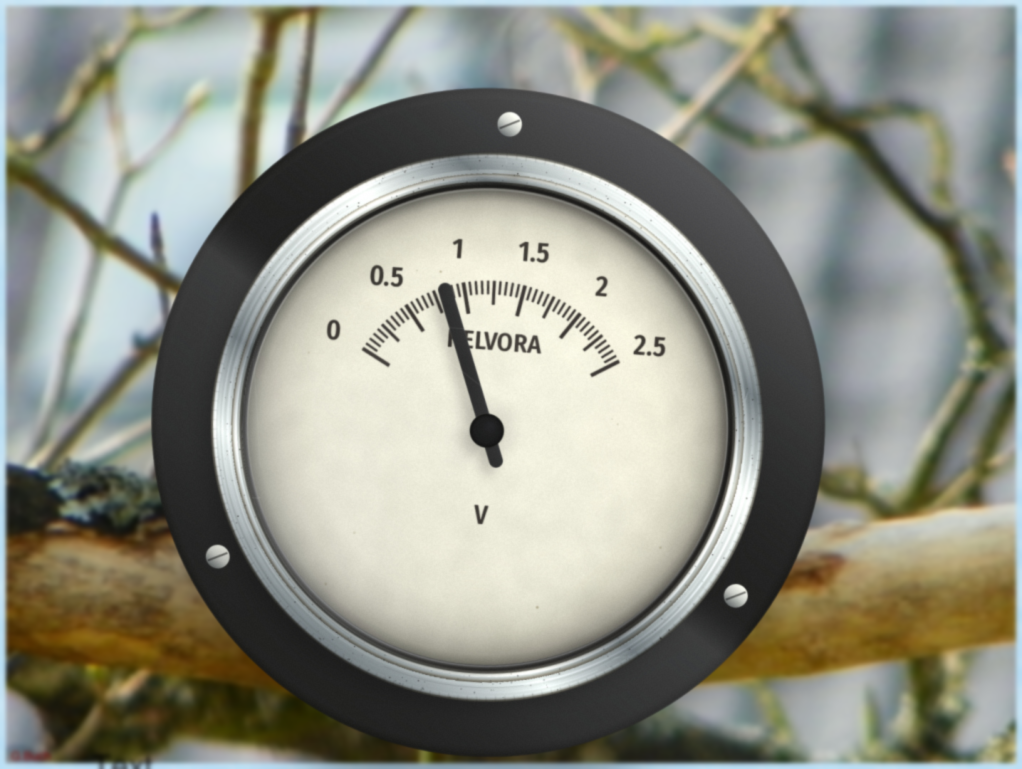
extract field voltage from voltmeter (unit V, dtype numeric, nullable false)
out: 0.85 V
